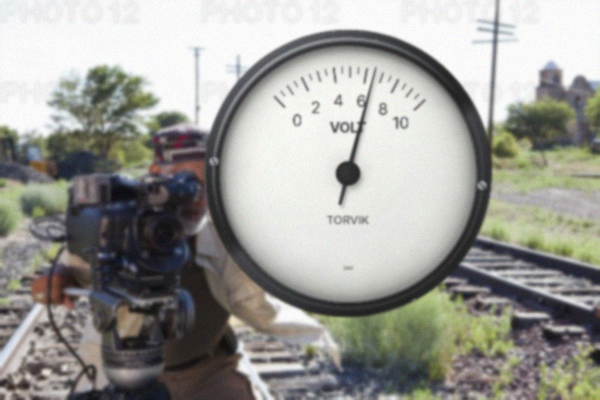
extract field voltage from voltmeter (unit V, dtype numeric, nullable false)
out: 6.5 V
